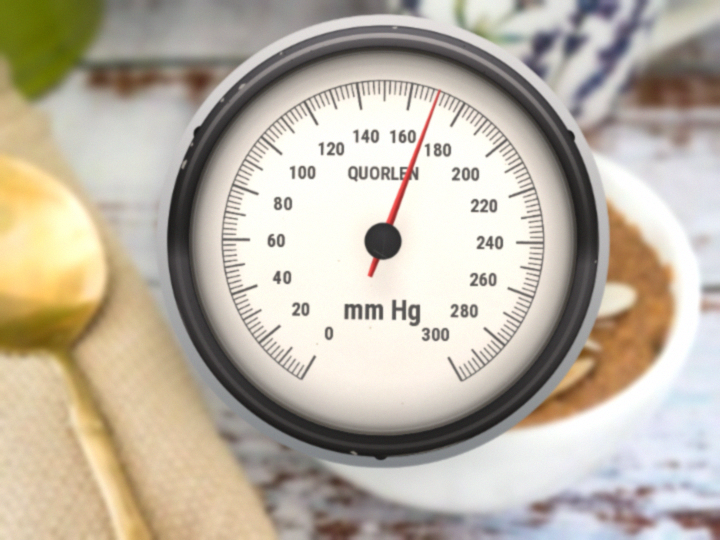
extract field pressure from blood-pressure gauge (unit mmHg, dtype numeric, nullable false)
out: 170 mmHg
